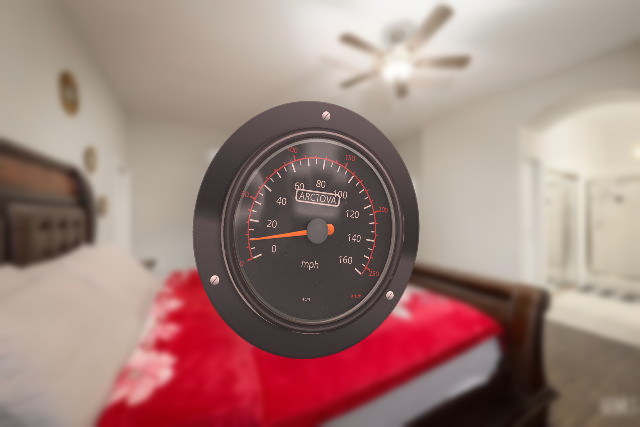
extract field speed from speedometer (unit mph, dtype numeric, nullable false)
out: 10 mph
